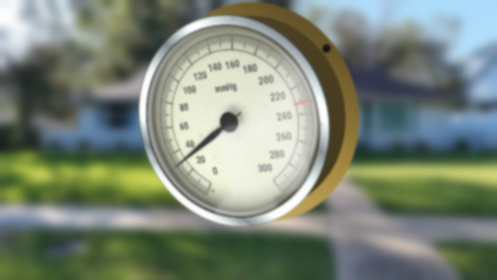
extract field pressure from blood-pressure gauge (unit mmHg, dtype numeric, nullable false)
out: 30 mmHg
